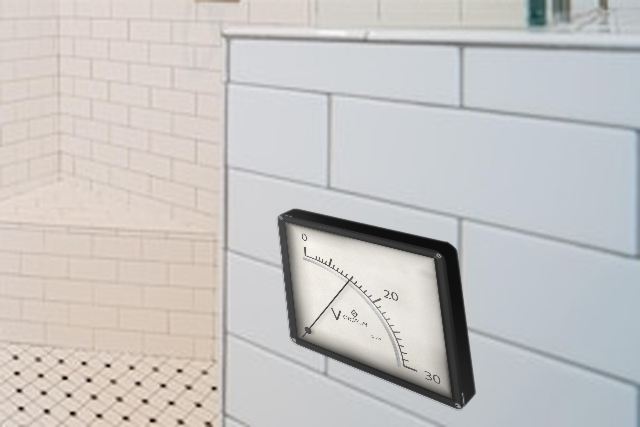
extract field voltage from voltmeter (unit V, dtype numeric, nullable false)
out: 15 V
